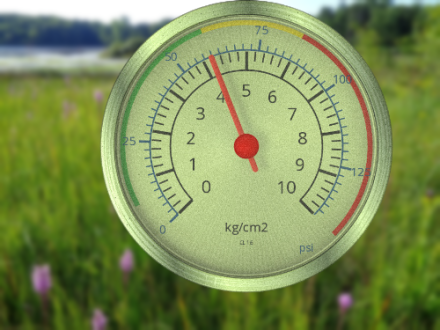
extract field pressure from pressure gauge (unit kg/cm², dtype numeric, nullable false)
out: 4.2 kg/cm²
